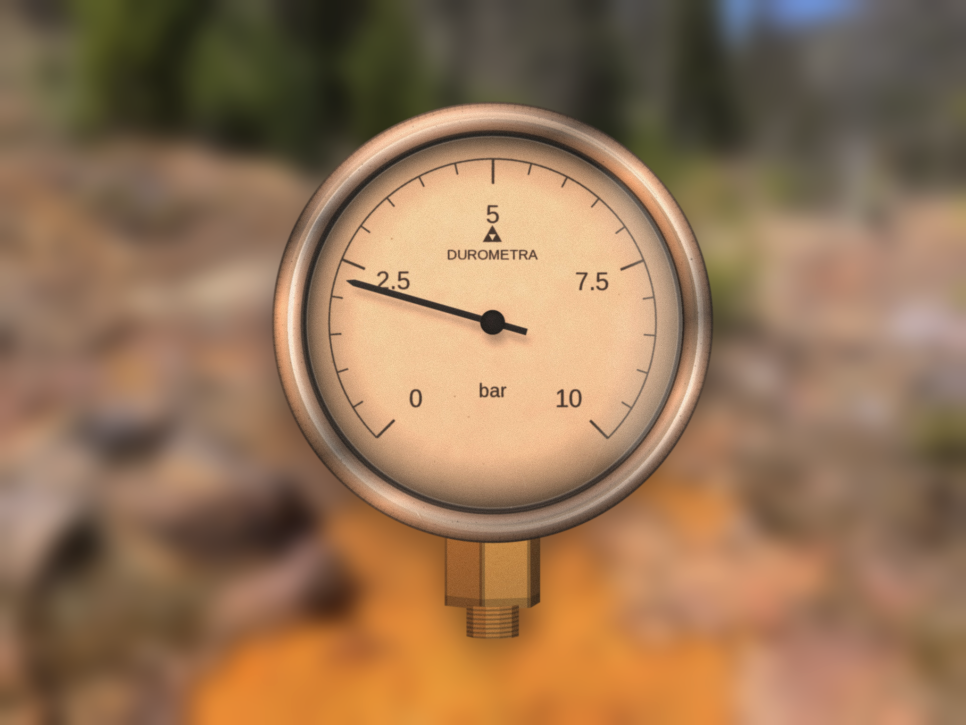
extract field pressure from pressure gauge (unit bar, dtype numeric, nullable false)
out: 2.25 bar
